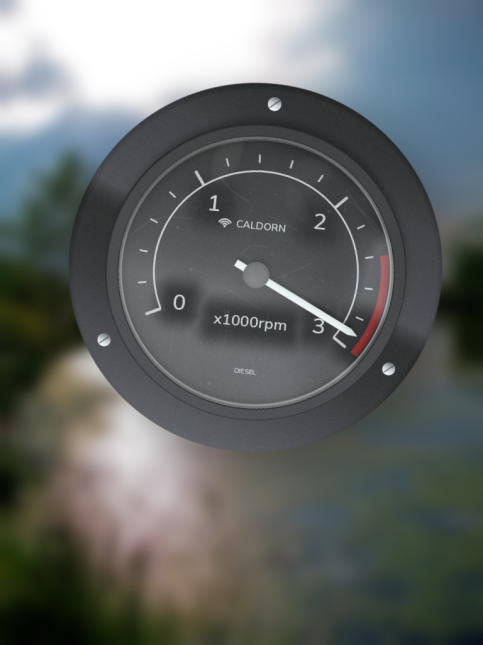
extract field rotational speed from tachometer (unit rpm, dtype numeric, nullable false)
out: 2900 rpm
